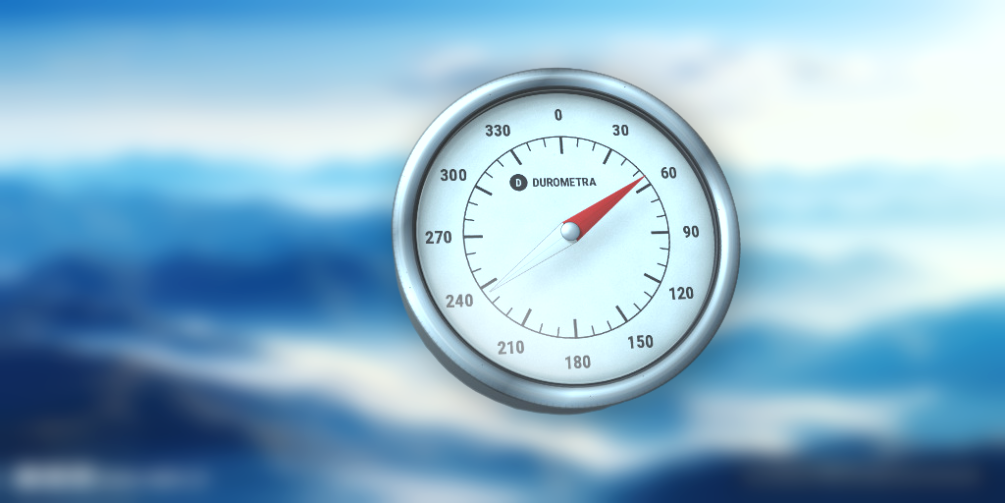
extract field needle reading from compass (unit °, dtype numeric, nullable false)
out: 55 °
